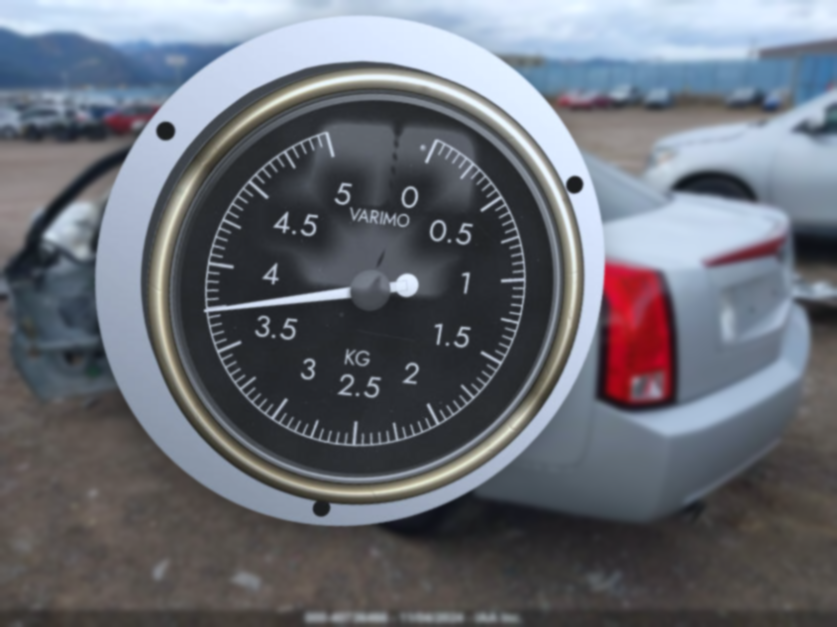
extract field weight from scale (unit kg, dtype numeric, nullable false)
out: 3.75 kg
